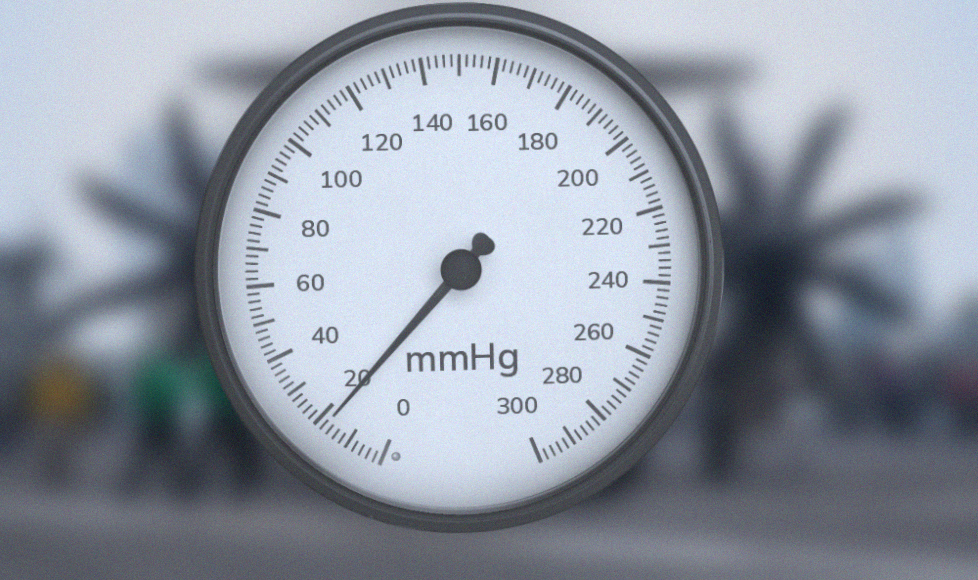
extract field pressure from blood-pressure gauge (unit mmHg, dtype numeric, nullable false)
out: 18 mmHg
